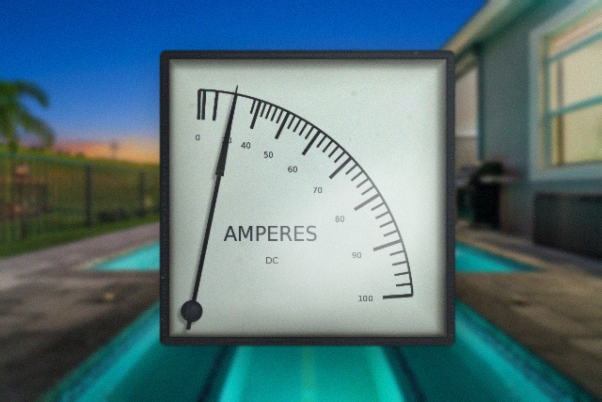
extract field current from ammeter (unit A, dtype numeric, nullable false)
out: 30 A
